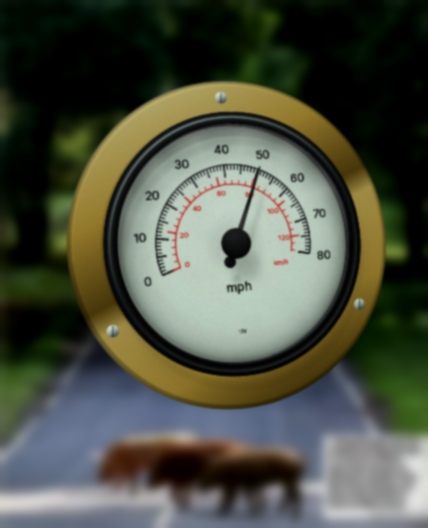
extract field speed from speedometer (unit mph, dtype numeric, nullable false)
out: 50 mph
